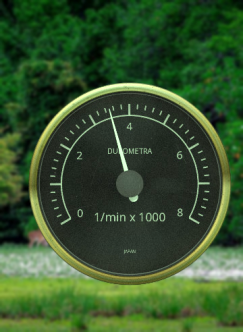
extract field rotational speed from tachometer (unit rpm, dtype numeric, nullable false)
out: 3500 rpm
